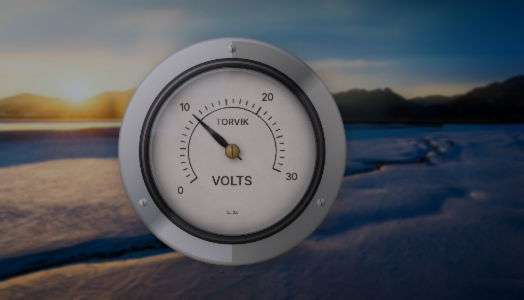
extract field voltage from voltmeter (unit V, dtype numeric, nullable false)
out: 10 V
